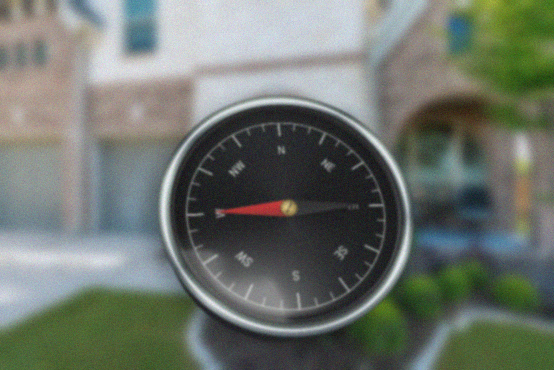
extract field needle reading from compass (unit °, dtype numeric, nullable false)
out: 270 °
